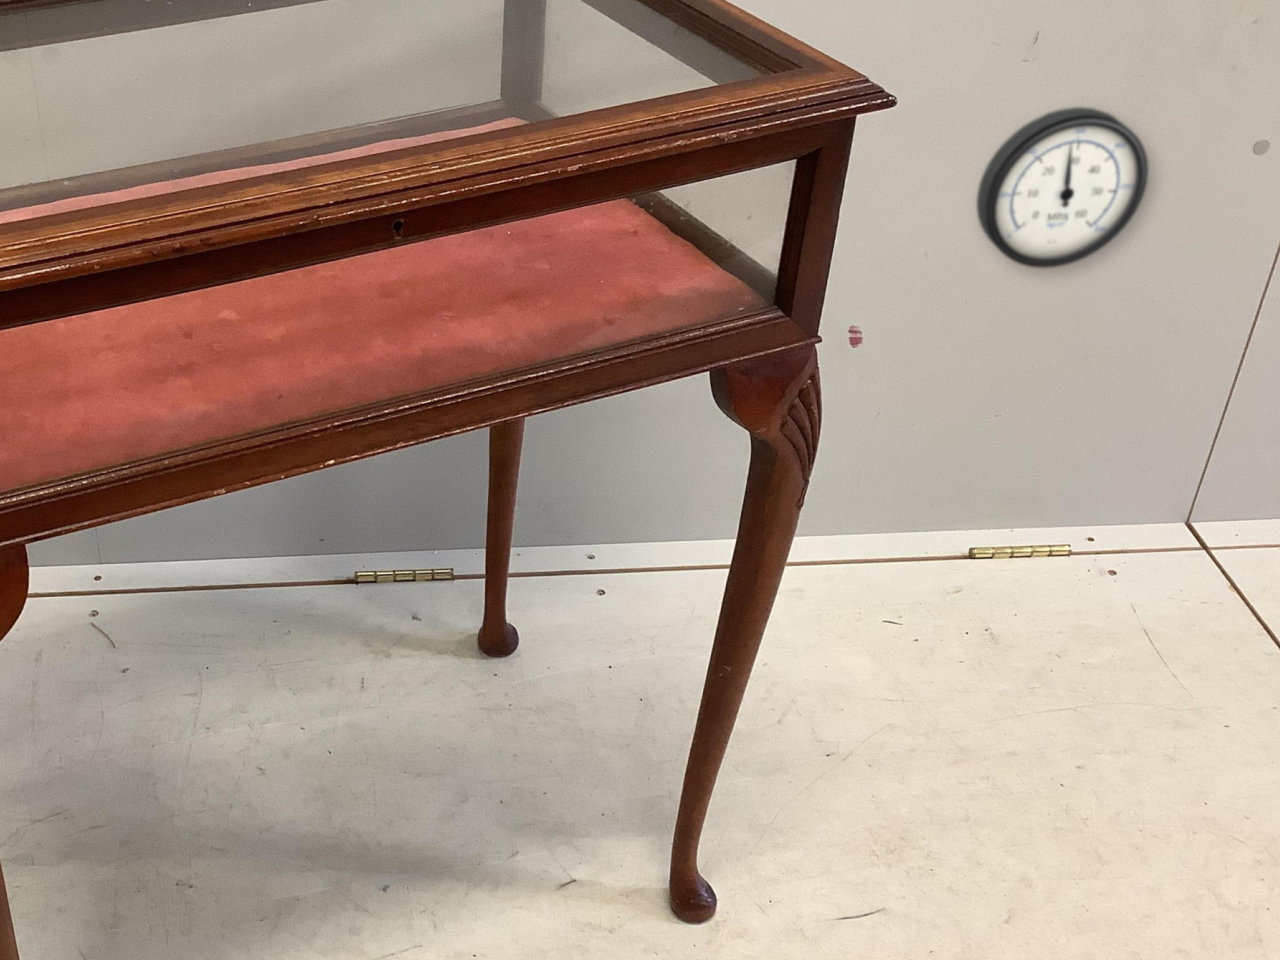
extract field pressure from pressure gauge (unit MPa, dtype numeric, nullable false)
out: 27.5 MPa
